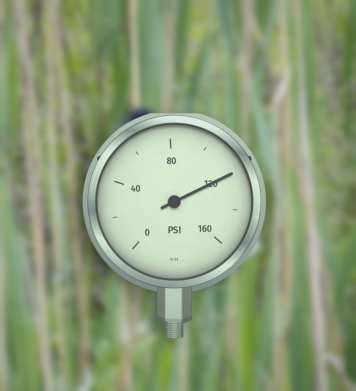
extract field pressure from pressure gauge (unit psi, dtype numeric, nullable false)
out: 120 psi
